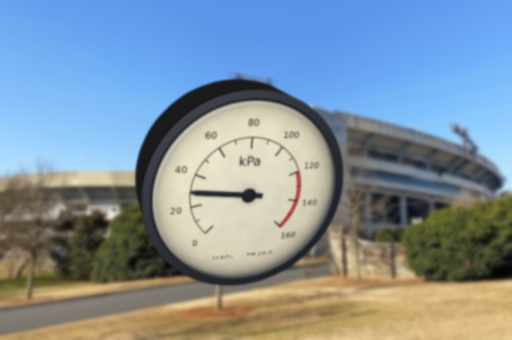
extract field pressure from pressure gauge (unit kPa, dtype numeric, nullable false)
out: 30 kPa
